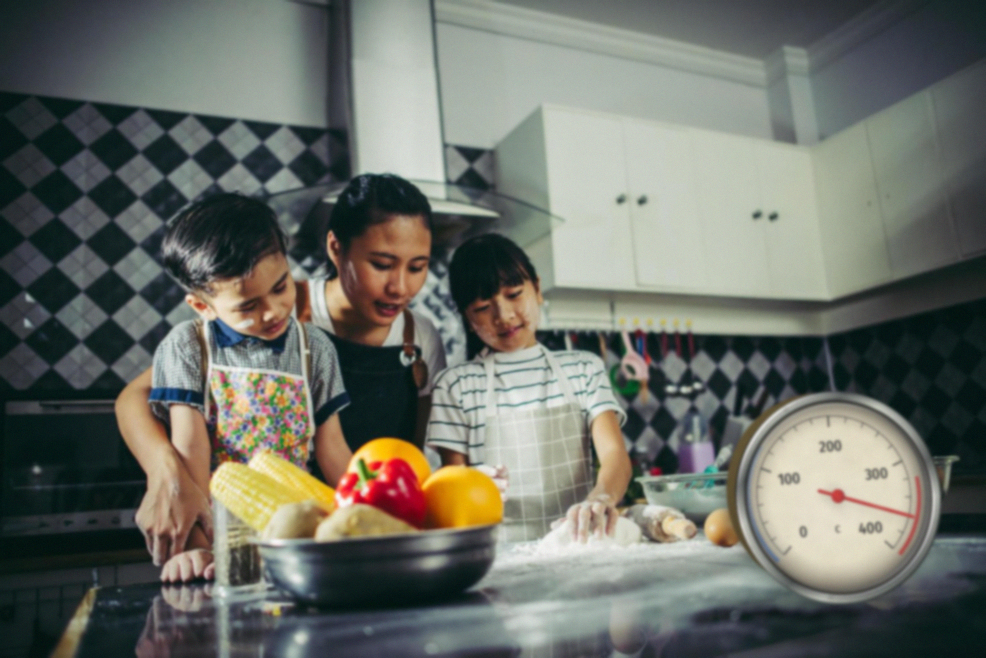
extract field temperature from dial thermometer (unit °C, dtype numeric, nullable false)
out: 360 °C
